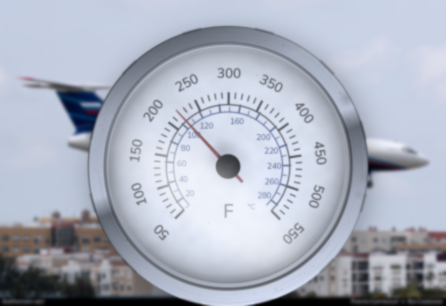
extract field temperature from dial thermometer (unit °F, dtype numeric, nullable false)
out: 220 °F
